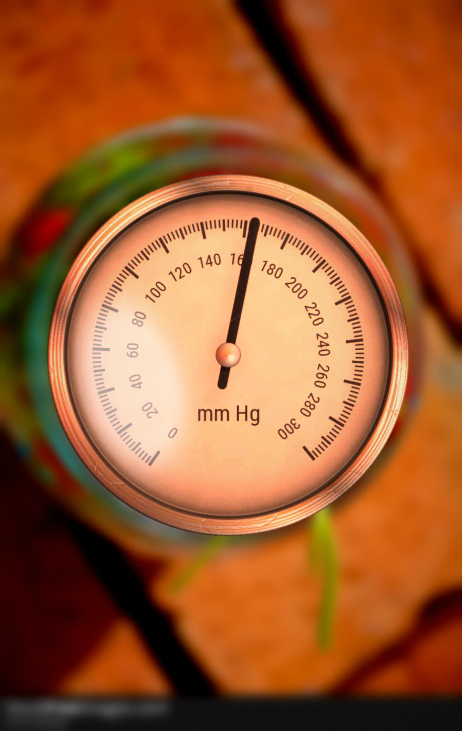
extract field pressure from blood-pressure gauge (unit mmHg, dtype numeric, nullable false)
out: 164 mmHg
